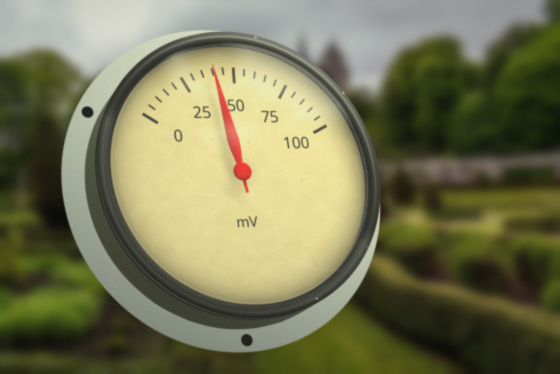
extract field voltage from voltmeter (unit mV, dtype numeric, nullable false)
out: 40 mV
